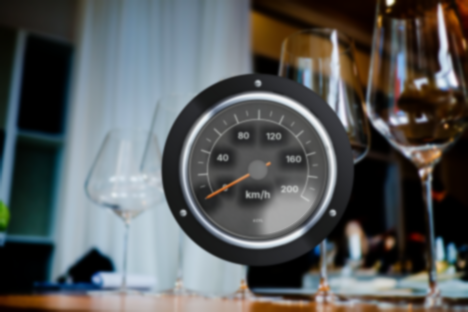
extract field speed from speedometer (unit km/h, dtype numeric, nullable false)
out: 0 km/h
